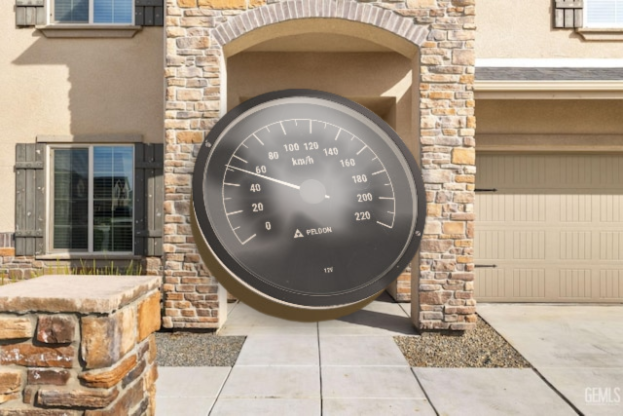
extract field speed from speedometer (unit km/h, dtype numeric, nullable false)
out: 50 km/h
